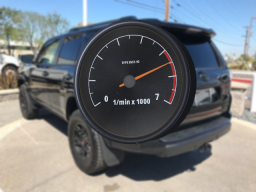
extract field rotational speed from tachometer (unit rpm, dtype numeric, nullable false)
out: 5500 rpm
